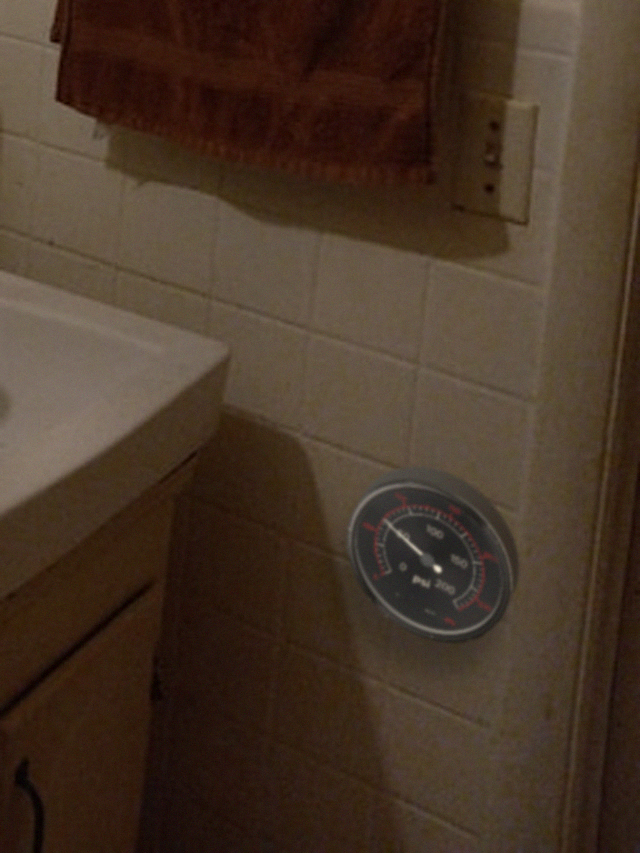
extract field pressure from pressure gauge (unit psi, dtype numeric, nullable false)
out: 50 psi
